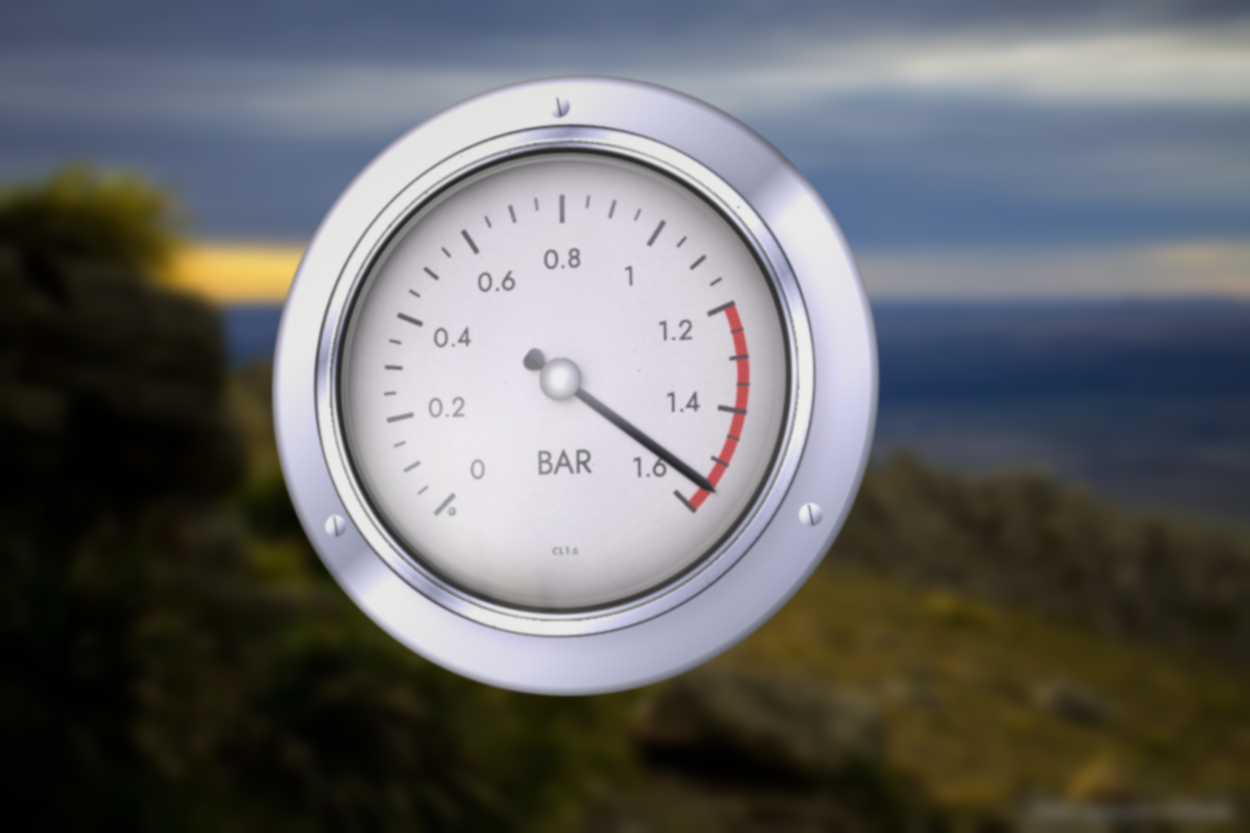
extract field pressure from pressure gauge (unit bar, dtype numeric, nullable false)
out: 1.55 bar
